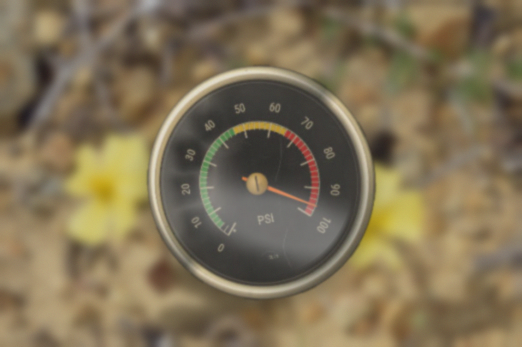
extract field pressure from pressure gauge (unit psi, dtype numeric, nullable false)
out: 96 psi
